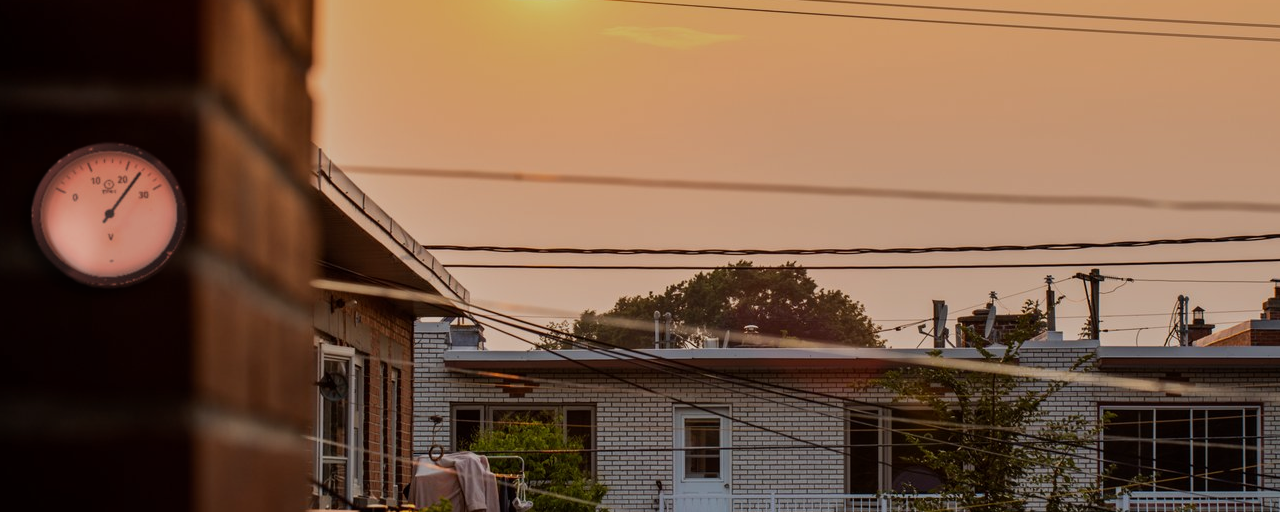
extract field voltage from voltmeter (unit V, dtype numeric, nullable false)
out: 24 V
